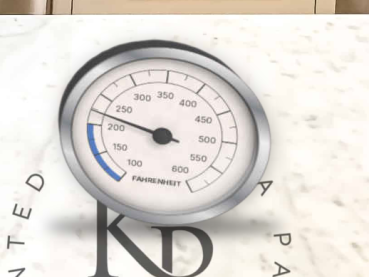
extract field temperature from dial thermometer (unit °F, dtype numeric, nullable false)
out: 225 °F
